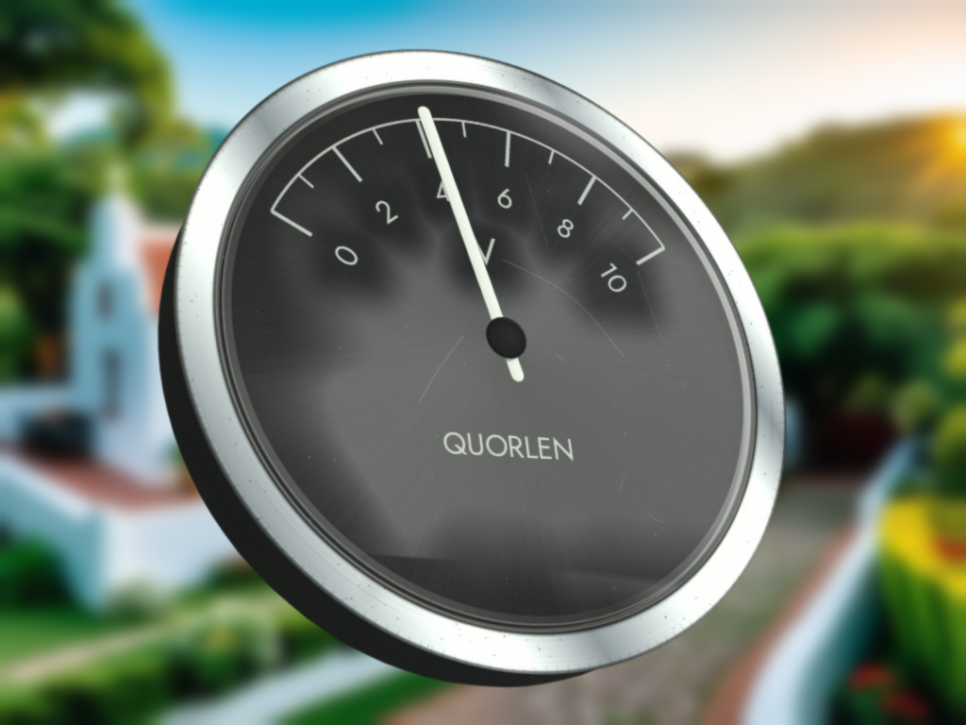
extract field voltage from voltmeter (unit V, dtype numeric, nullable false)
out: 4 V
